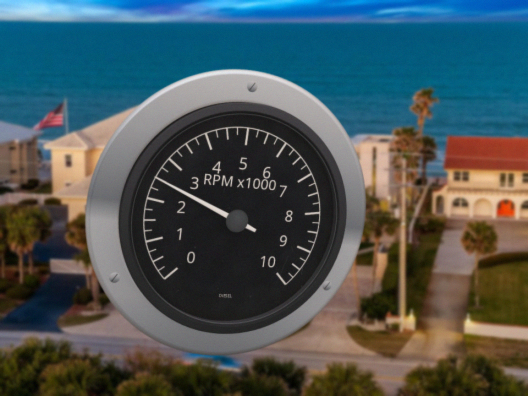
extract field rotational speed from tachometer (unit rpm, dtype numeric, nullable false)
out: 2500 rpm
